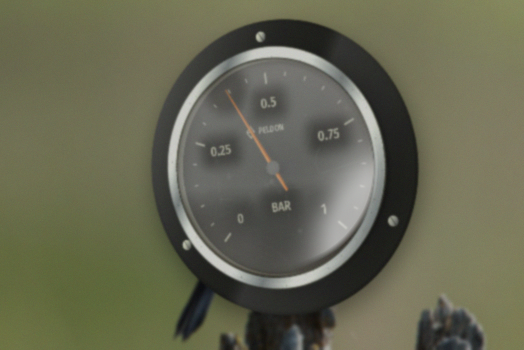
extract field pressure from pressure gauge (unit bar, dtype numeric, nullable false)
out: 0.4 bar
